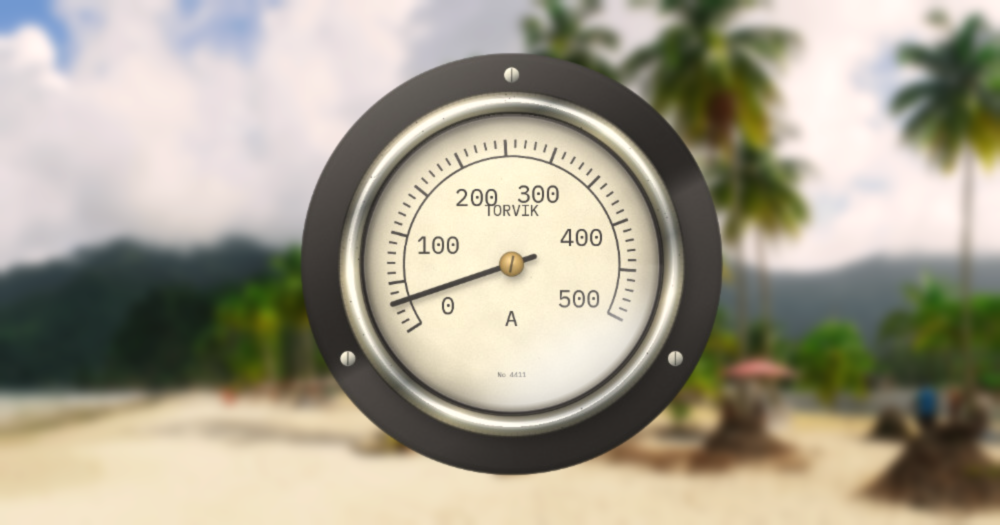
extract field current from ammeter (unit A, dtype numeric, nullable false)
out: 30 A
